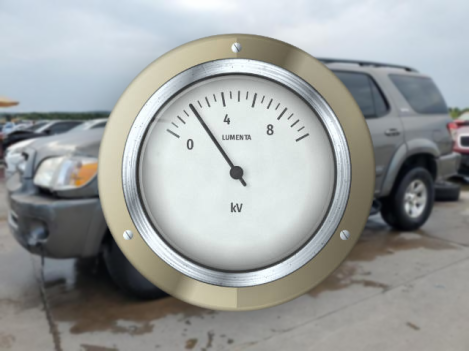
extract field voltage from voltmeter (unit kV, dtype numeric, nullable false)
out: 2 kV
